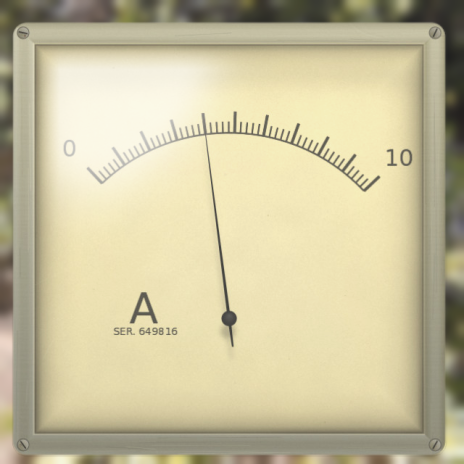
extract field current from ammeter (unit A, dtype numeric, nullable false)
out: 4 A
